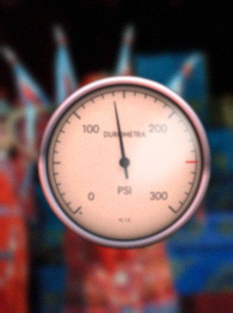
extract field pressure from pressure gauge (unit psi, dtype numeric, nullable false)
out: 140 psi
